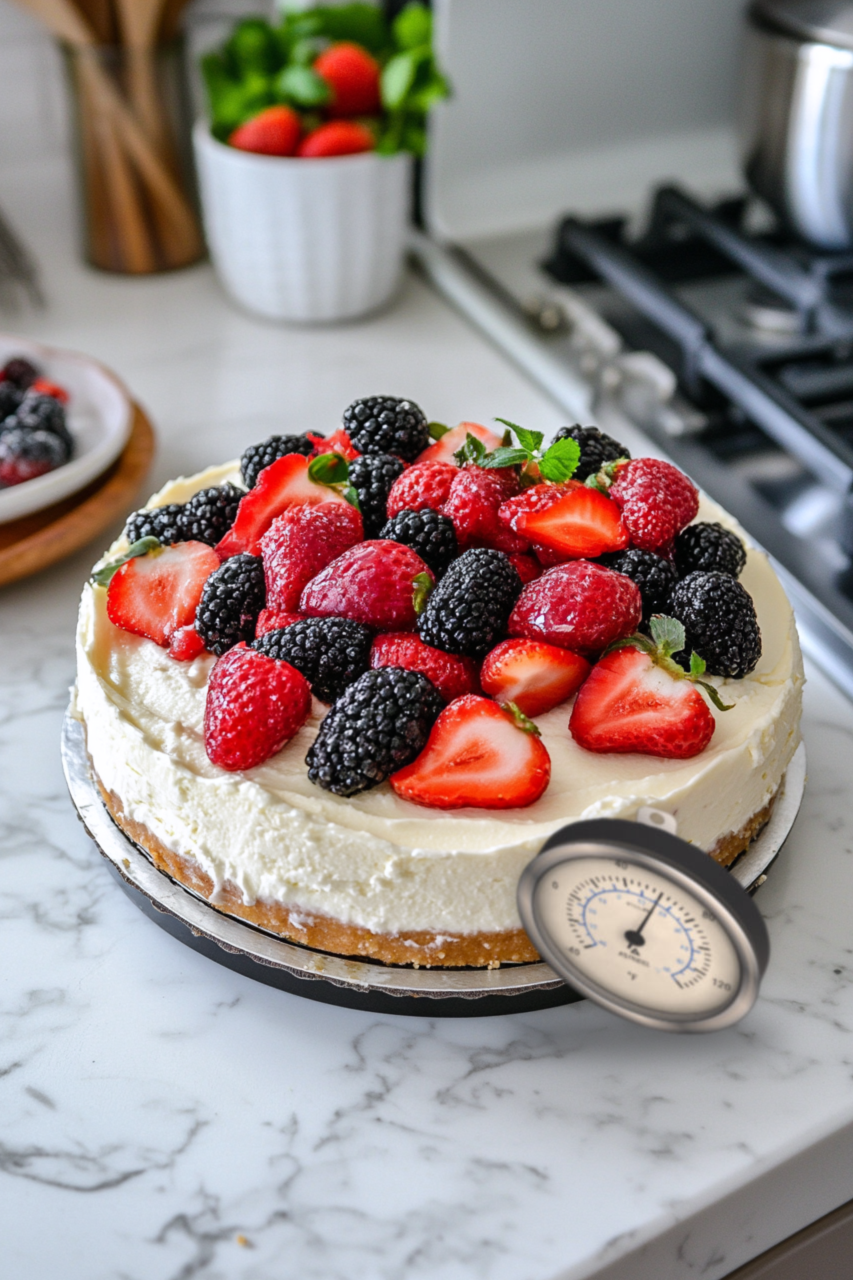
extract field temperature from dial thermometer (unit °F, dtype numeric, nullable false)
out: 60 °F
